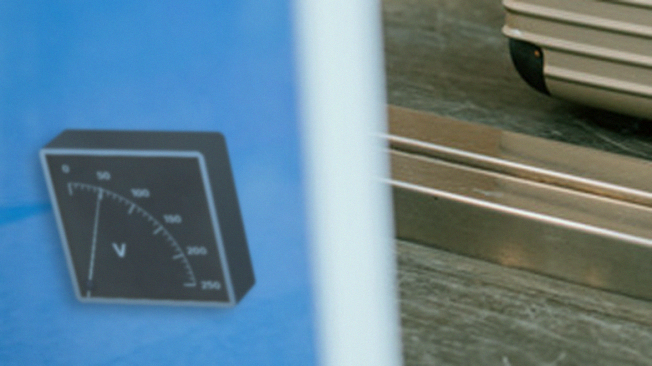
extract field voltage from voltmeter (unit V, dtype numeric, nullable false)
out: 50 V
